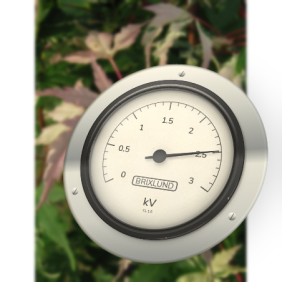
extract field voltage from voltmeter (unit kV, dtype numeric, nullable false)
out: 2.5 kV
